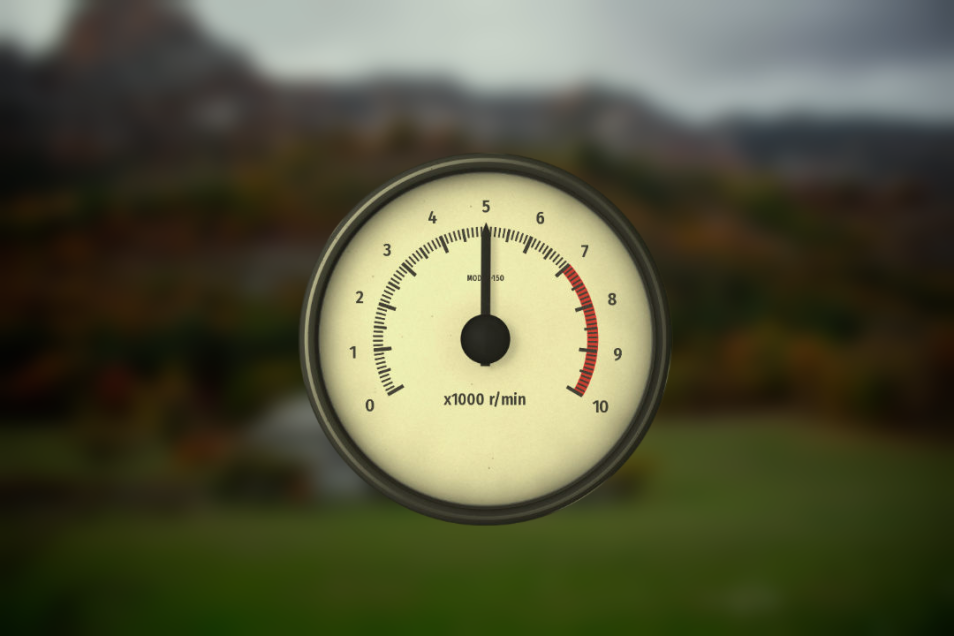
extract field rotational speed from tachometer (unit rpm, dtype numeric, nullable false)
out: 5000 rpm
